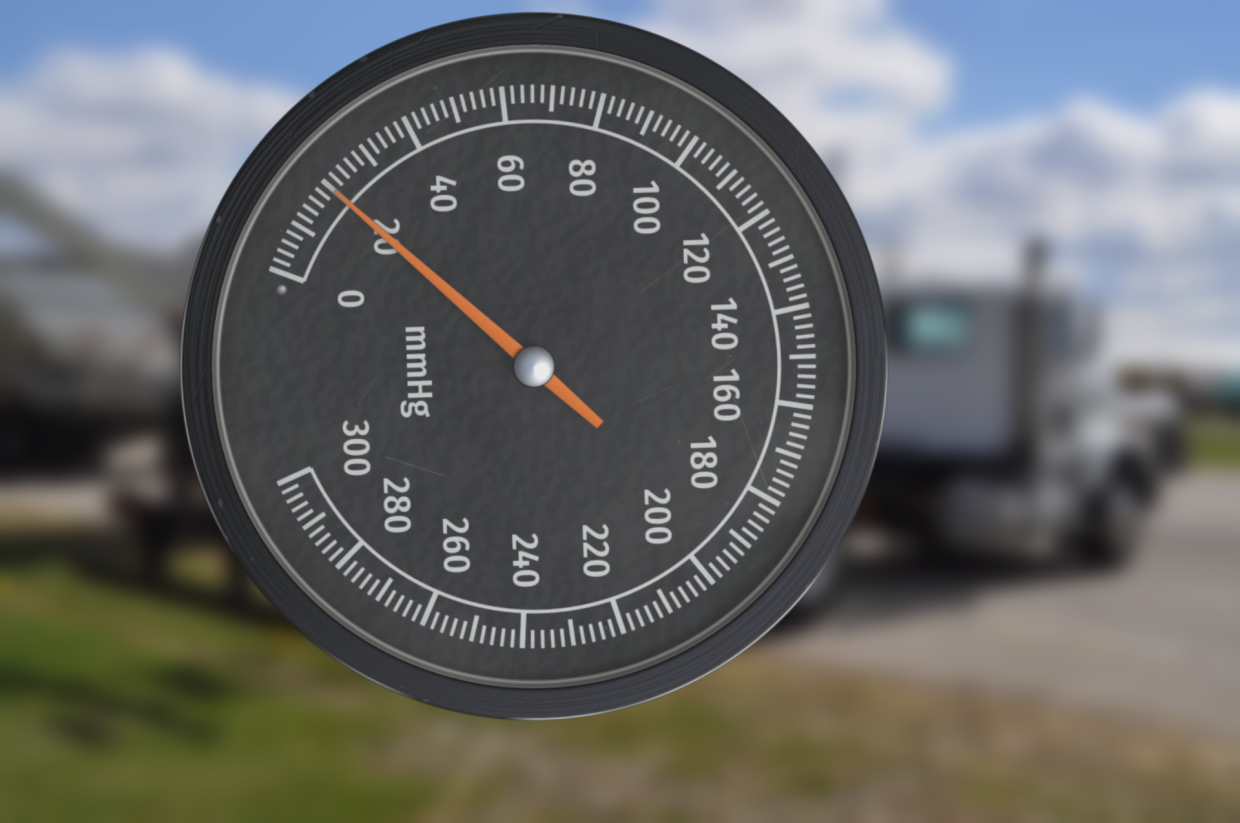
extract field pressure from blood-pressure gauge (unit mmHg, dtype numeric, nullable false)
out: 20 mmHg
